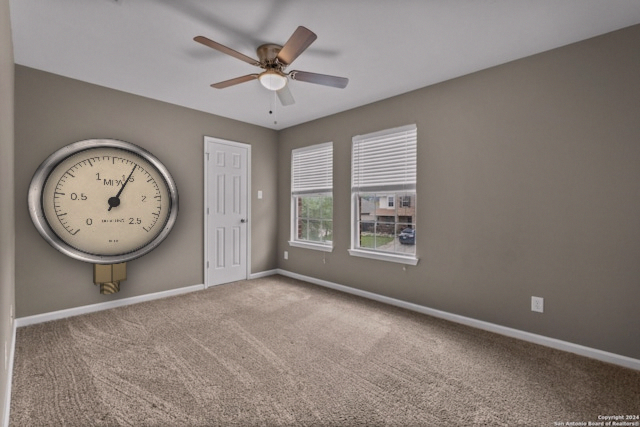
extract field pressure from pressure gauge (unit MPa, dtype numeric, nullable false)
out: 1.5 MPa
